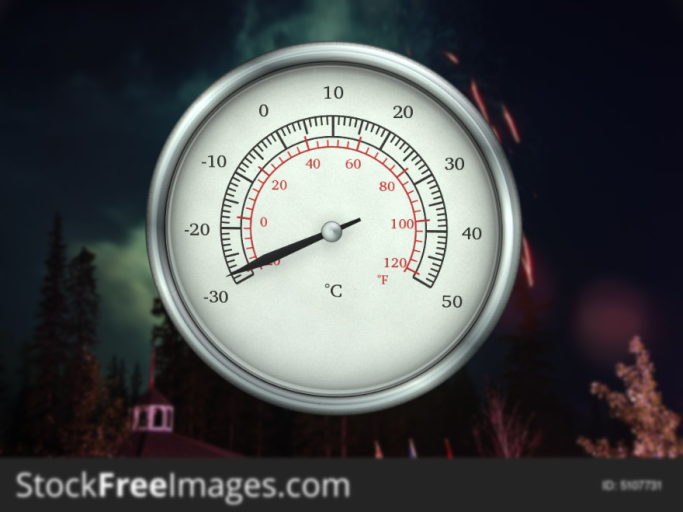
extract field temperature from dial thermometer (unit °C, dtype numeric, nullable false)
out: -28 °C
